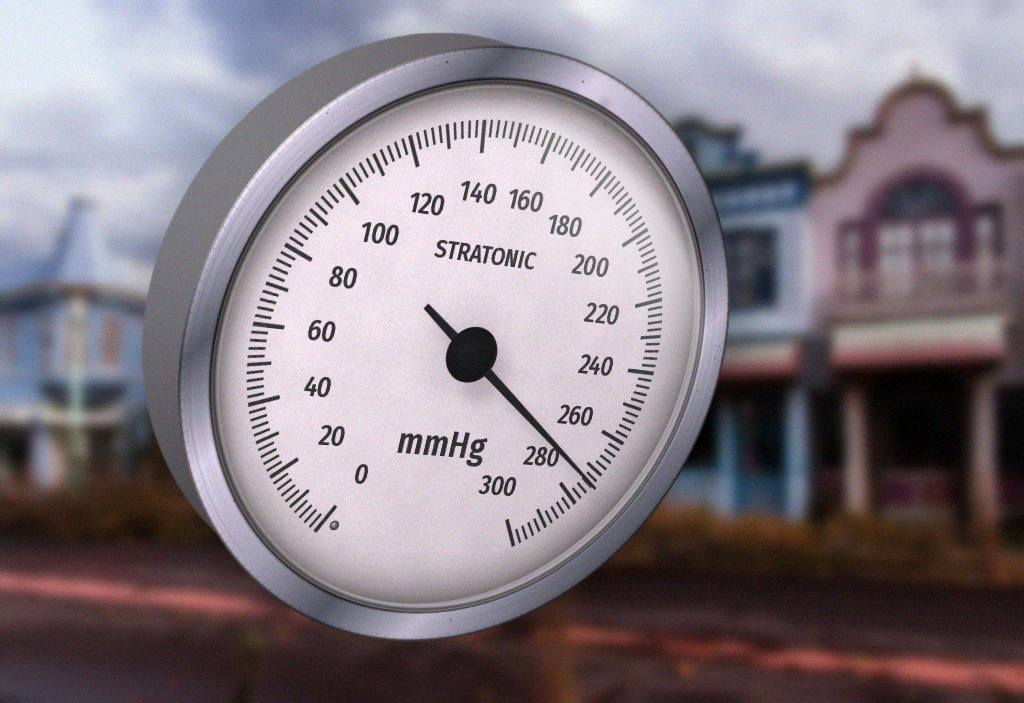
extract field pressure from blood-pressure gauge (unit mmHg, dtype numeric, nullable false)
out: 274 mmHg
